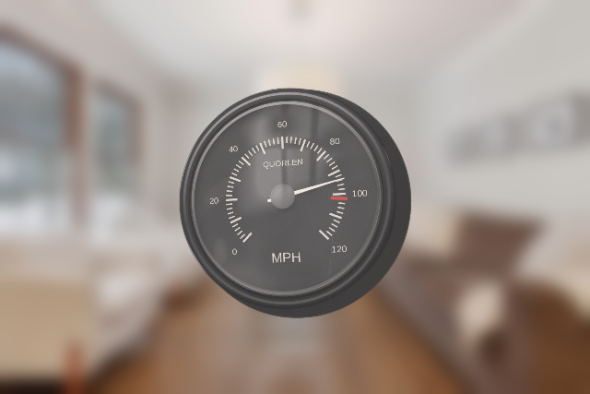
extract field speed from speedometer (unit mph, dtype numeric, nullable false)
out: 94 mph
